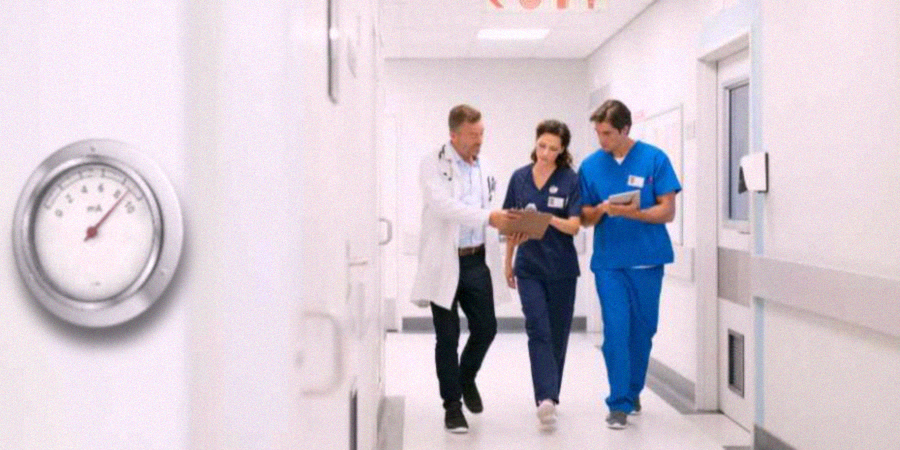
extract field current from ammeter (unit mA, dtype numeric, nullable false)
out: 9 mA
